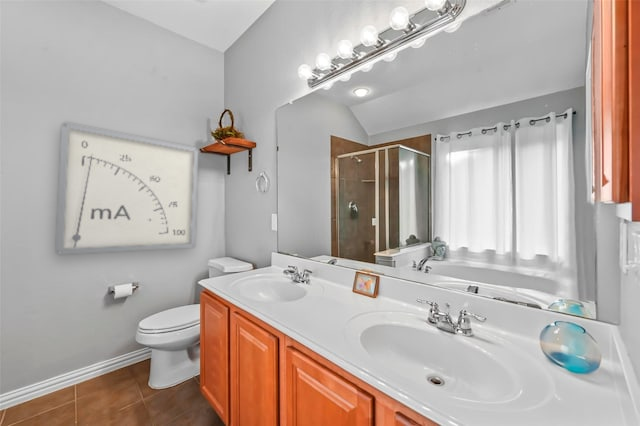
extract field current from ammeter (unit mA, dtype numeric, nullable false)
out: 5 mA
